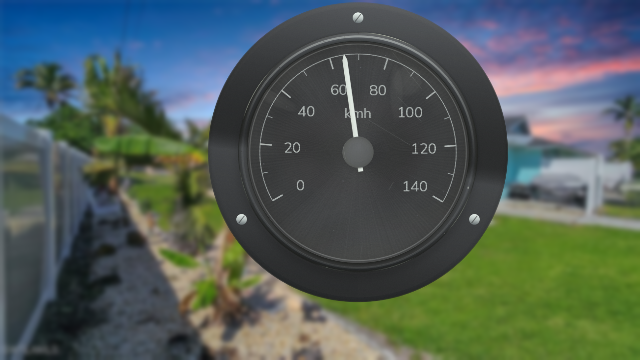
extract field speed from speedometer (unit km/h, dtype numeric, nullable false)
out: 65 km/h
